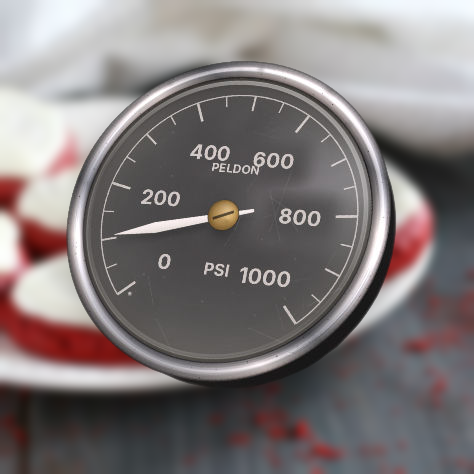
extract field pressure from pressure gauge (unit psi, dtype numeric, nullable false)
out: 100 psi
